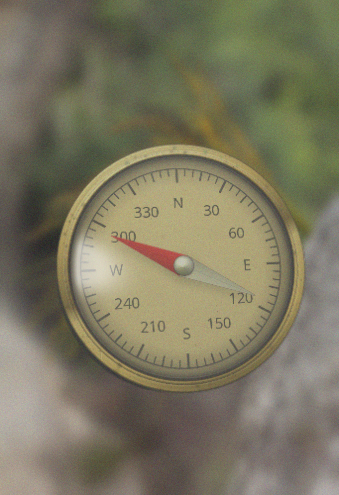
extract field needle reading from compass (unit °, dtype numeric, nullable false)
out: 295 °
